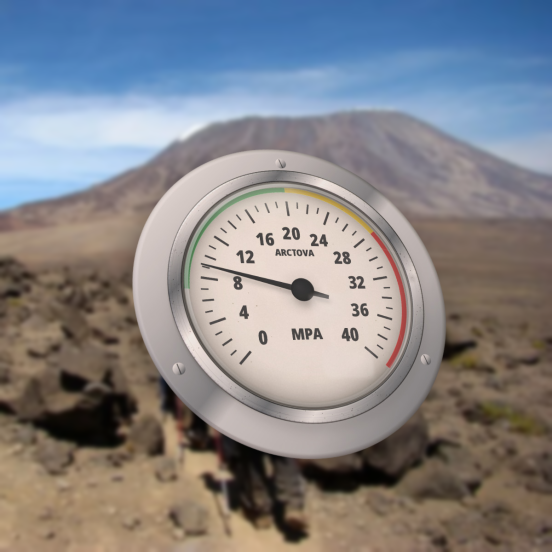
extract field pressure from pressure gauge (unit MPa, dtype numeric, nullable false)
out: 9 MPa
